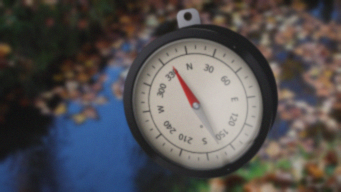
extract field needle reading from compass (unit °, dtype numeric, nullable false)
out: 340 °
